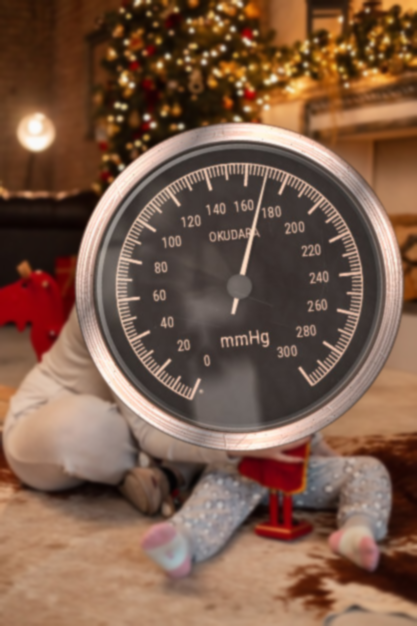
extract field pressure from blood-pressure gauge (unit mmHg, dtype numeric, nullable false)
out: 170 mmHg
